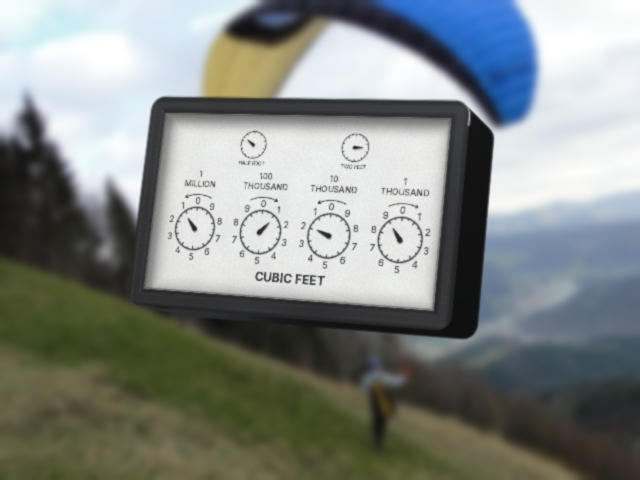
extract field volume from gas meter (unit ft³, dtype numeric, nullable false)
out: 111900 ft³
